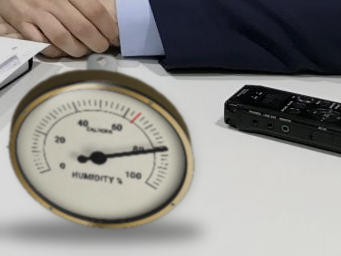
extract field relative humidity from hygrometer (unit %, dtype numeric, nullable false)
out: 80 %
